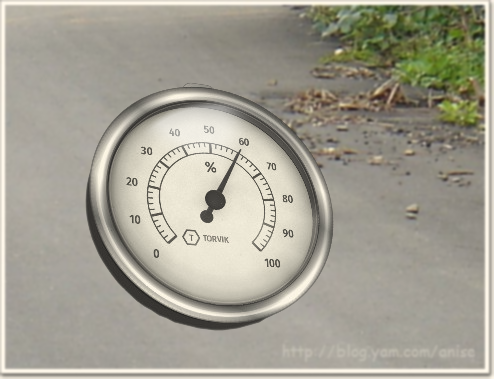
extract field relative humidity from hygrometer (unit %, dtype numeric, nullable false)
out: 60 %
